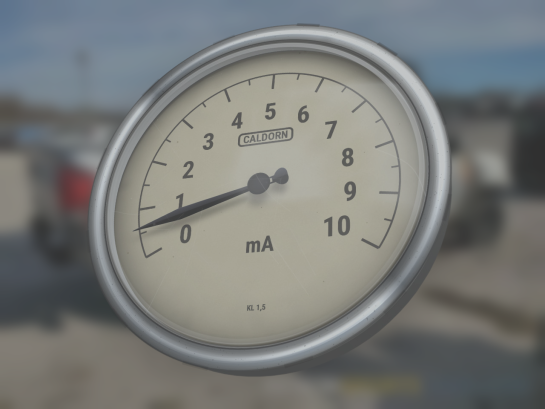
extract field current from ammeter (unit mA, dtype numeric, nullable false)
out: 0.5 mA
